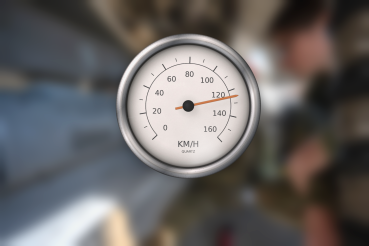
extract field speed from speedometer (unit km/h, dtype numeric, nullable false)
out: 125 km/h
